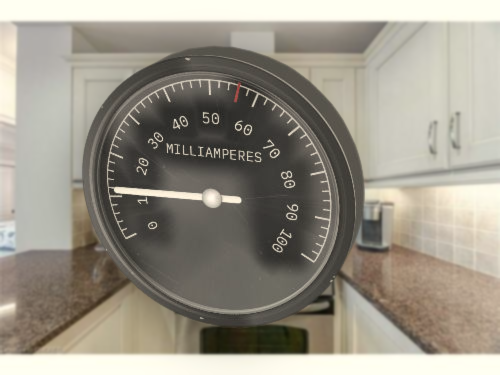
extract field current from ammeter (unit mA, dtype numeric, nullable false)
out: 12 mA
